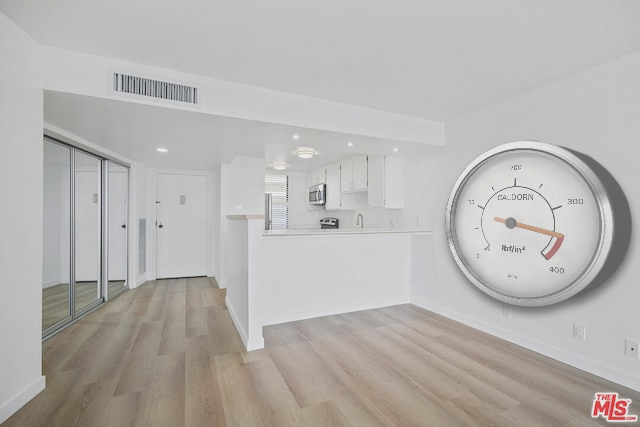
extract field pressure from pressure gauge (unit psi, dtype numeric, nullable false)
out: 350 psi
